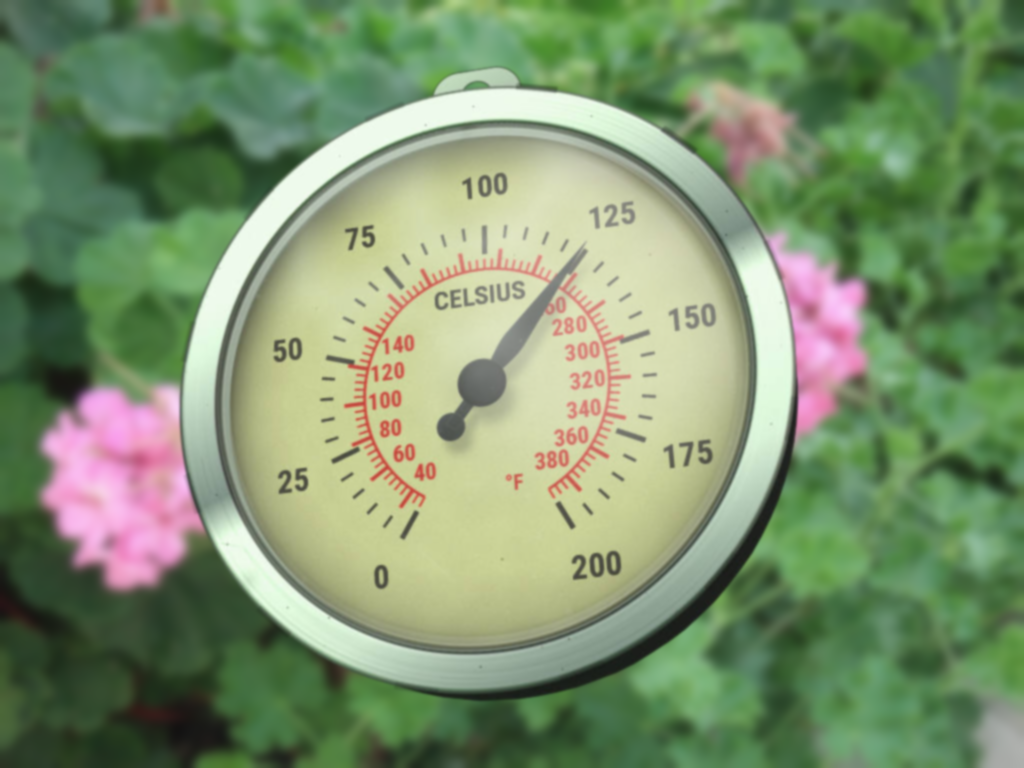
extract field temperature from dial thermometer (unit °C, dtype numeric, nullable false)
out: 125 °C
